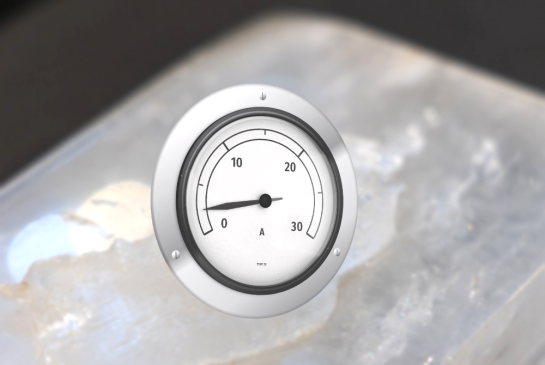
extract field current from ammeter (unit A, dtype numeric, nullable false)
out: 2.5 A
